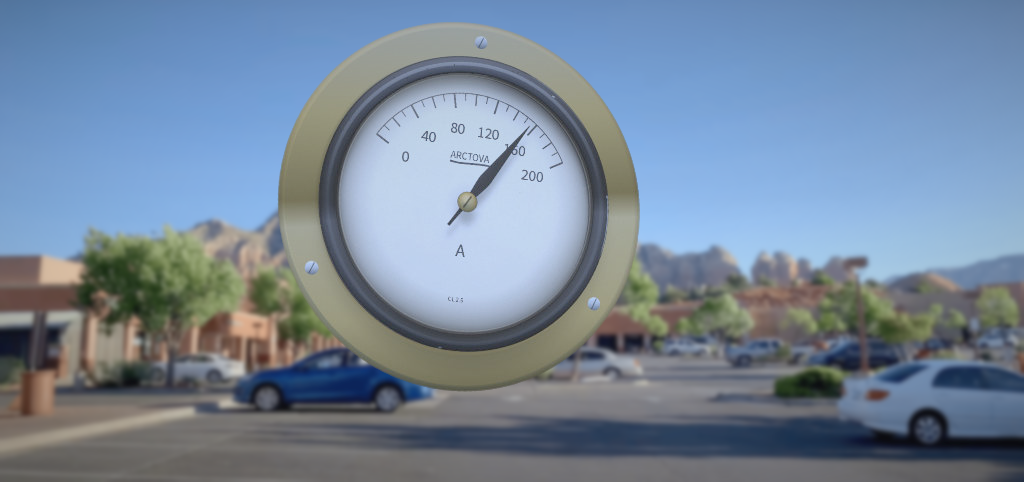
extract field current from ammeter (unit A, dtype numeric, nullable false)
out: 155 A
